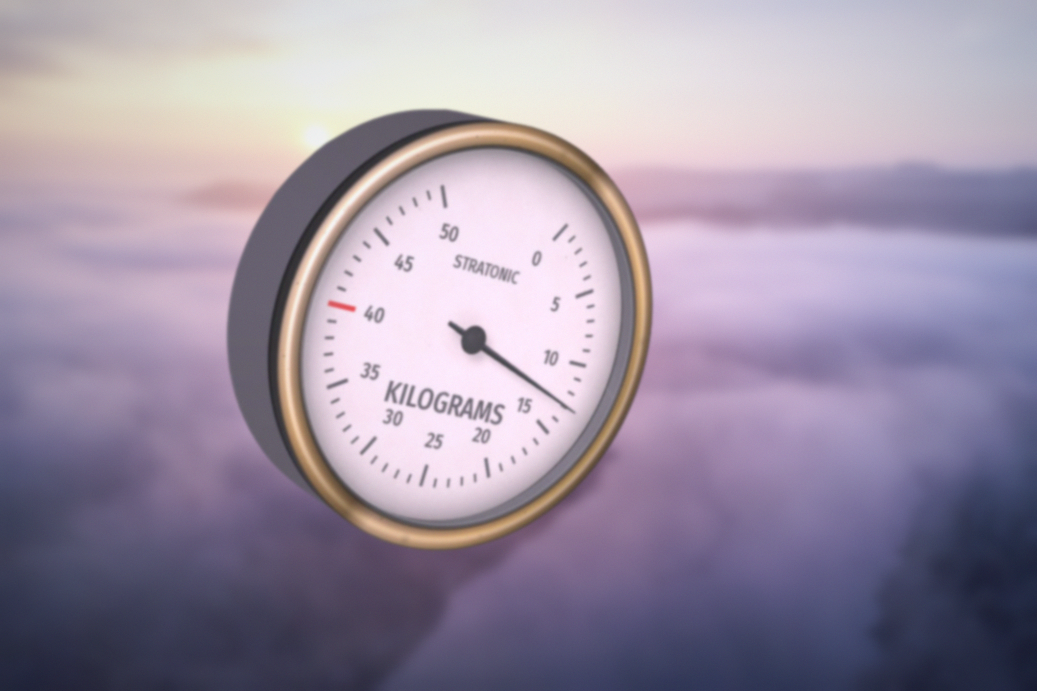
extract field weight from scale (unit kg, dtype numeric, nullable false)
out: 13 kg
